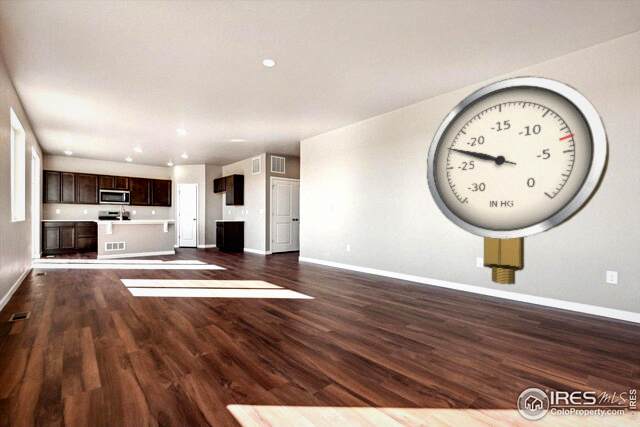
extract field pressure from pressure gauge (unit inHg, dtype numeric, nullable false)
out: -22.5 inHg
